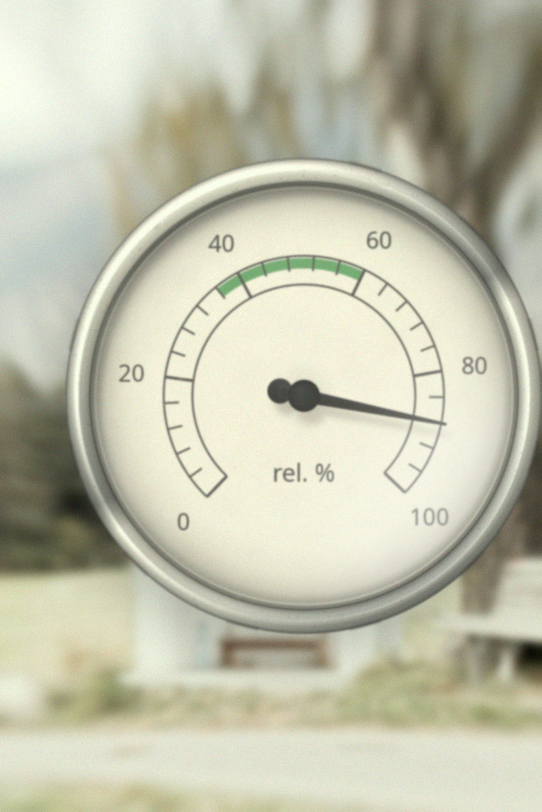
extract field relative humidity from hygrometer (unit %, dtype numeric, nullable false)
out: 88 %
